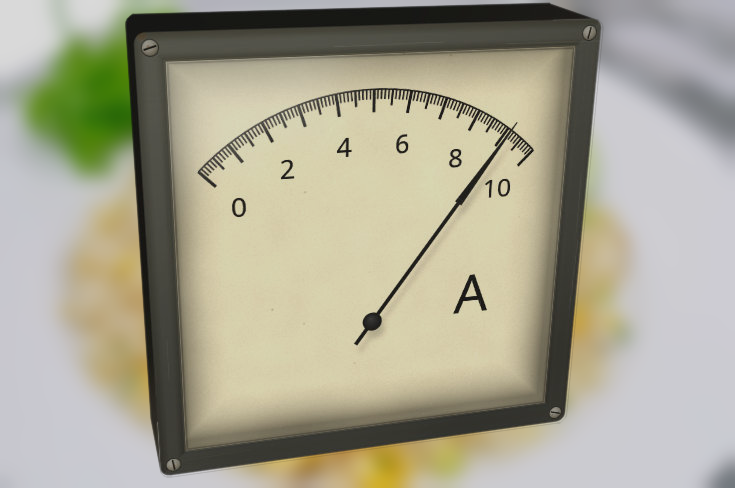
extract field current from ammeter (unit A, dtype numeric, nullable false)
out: 9 A
